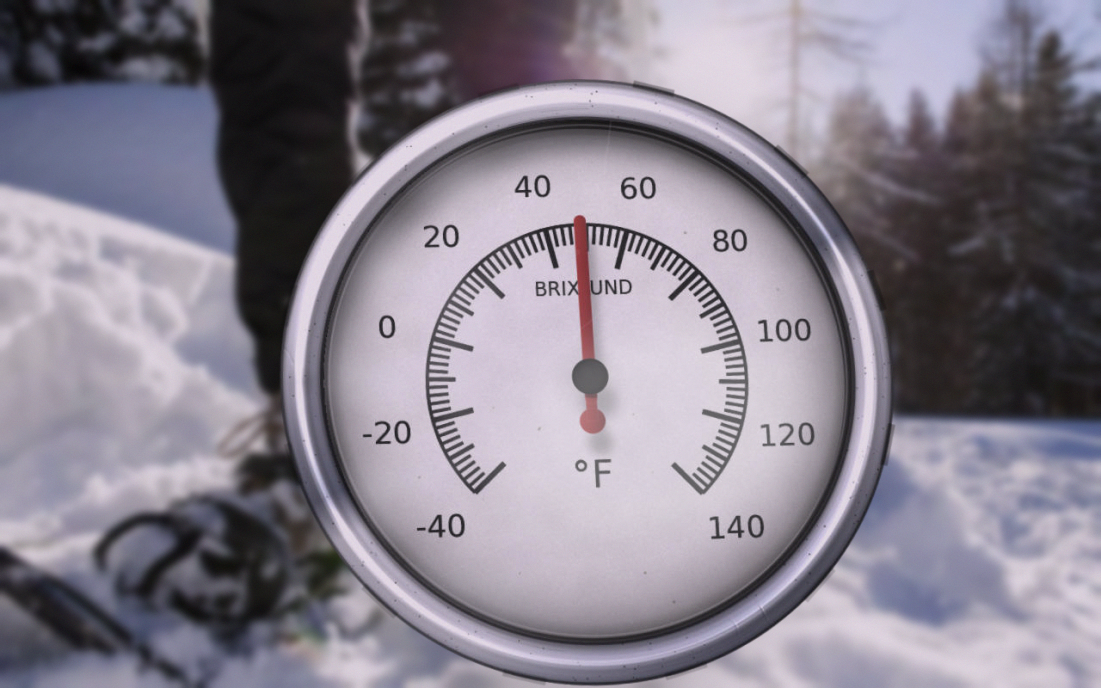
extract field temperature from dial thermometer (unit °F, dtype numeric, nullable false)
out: 48 °F
